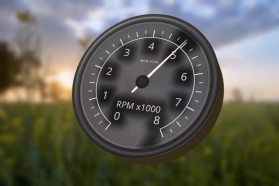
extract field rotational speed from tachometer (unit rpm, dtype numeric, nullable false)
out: 5000 rpm
